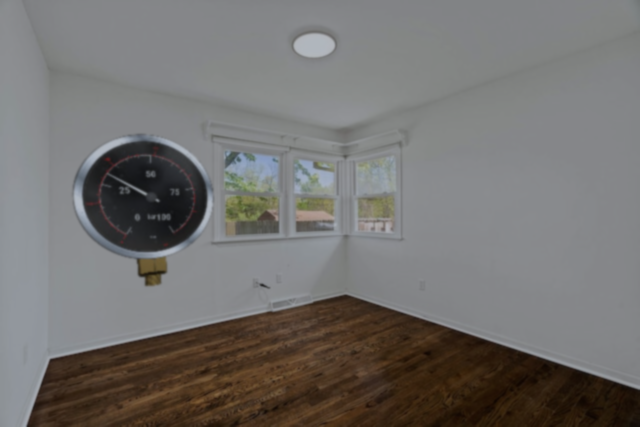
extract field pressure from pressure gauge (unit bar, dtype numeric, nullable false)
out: 30 bar
